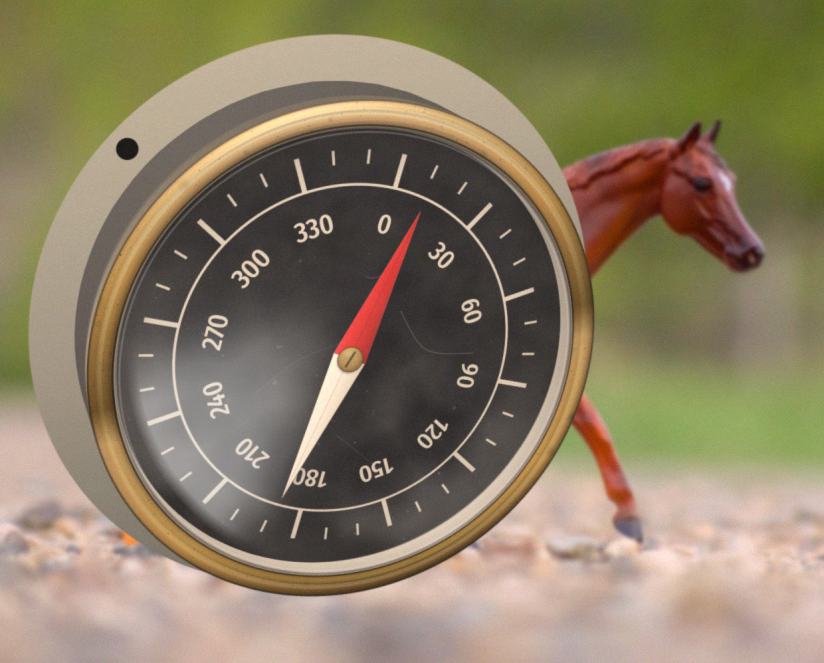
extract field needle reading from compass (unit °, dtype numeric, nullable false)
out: 10 °
